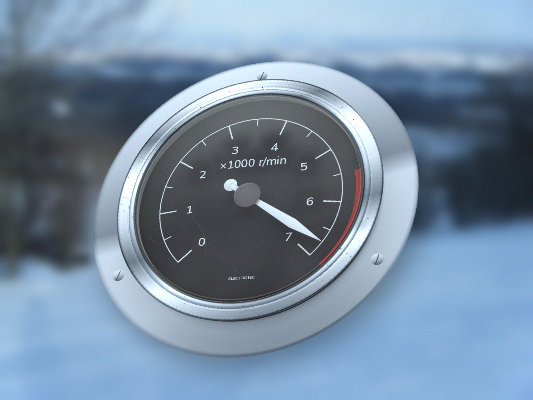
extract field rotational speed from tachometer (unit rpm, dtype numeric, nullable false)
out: 6750 rpm
